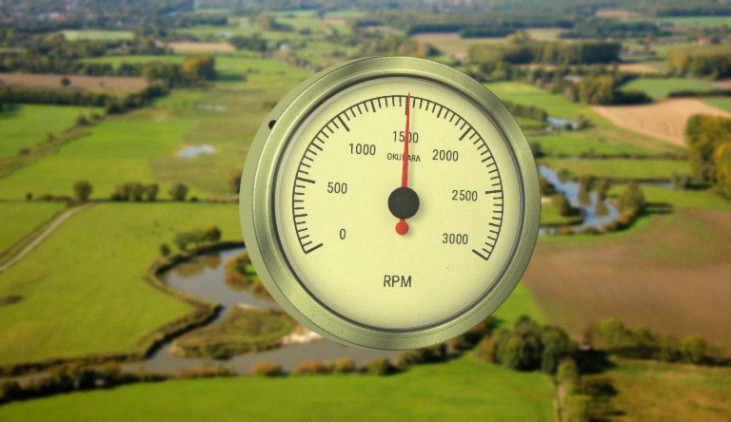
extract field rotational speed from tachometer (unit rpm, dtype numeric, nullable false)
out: 1500 rpm
